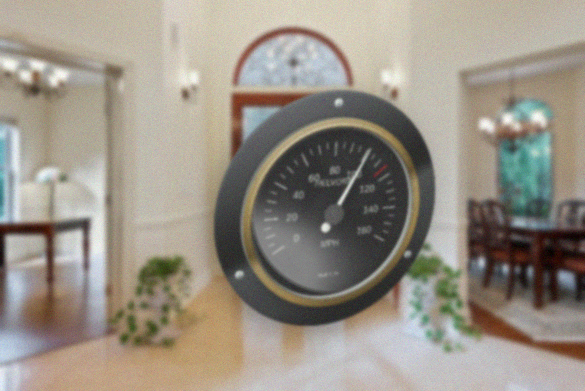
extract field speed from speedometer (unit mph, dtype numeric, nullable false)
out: 100 mph
